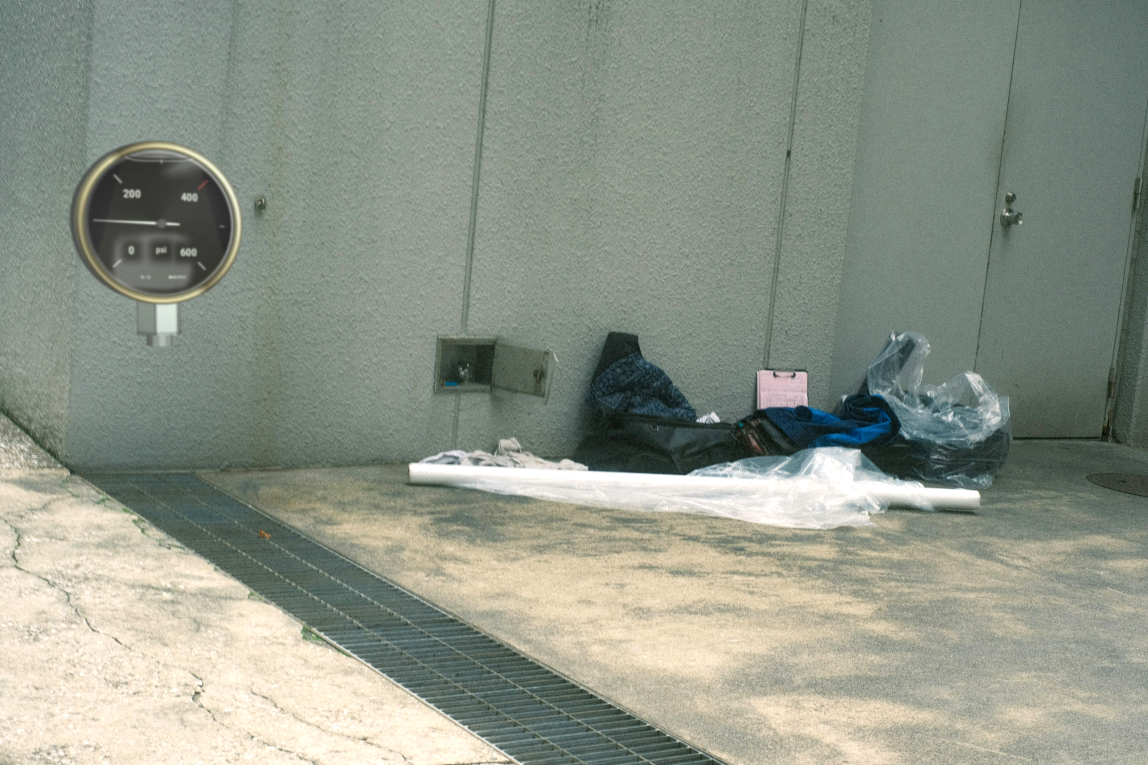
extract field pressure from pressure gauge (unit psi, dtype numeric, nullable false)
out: 100 psi
